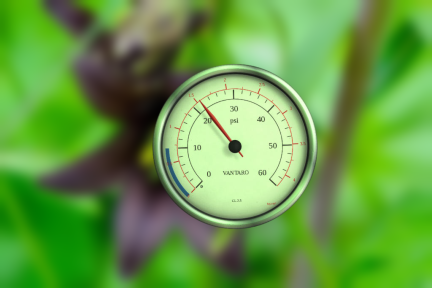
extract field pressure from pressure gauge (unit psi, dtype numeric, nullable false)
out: 22 psi
